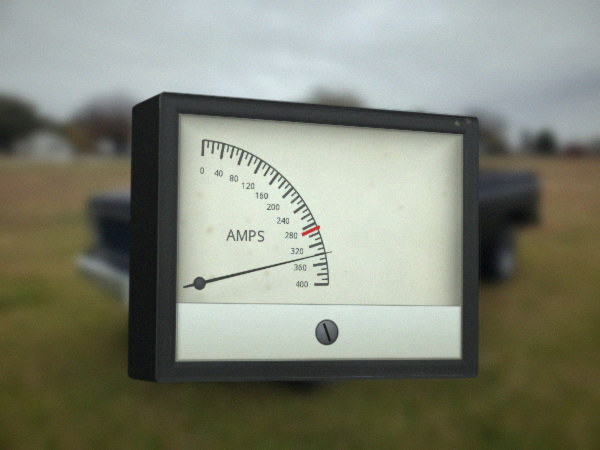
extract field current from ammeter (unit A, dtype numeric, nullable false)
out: 340 A
